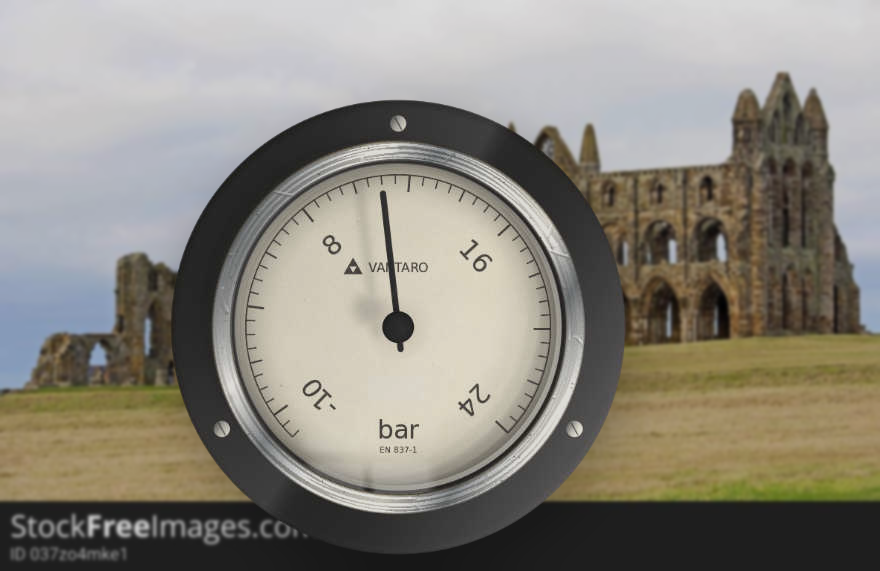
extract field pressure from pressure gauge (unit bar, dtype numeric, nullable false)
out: 11 bar
